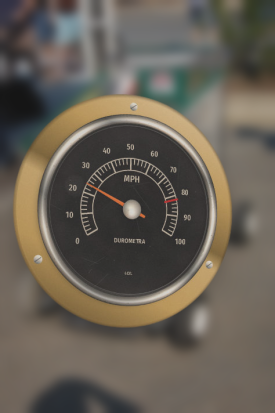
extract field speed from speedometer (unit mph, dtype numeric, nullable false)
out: 24 mph
